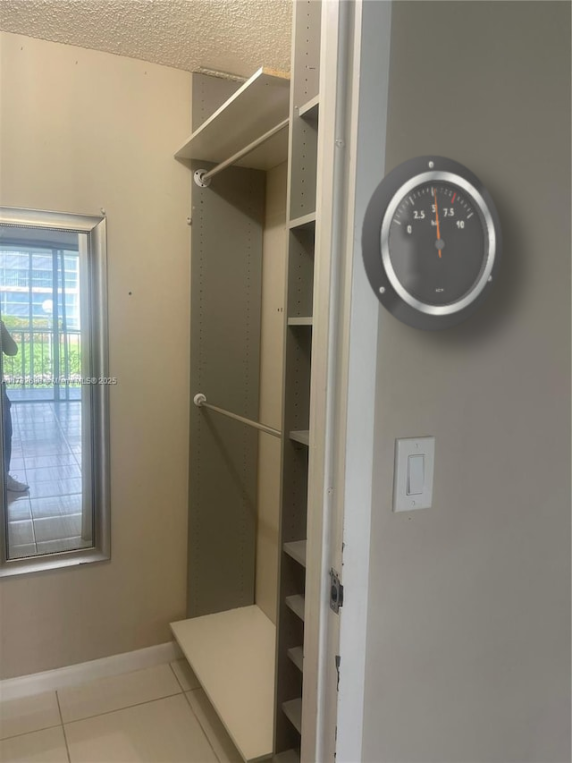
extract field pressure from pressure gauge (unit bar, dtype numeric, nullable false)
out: 5 bar
